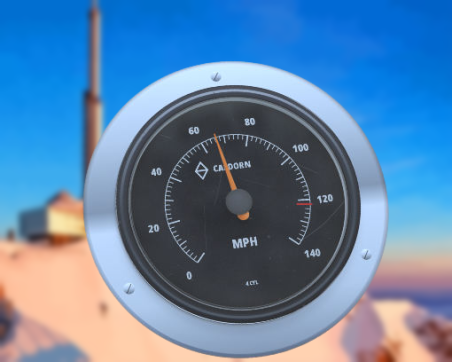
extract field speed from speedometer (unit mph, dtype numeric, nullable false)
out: 66 mph
